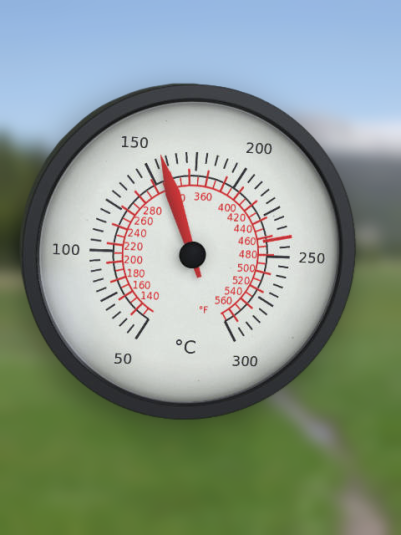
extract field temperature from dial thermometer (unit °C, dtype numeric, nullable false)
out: 157.5 °C
